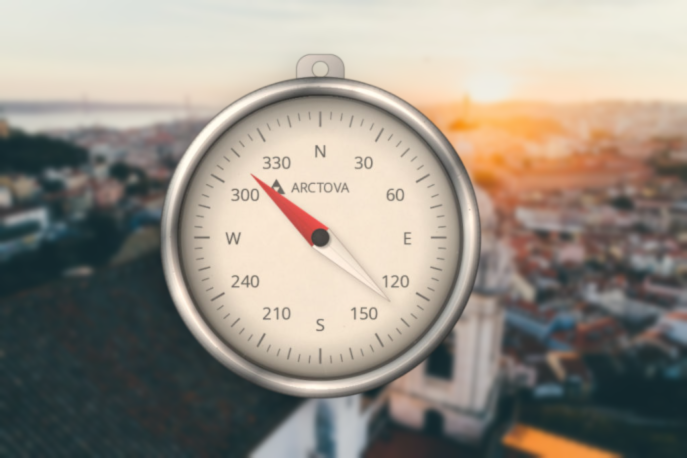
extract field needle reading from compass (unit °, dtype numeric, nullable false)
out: 312.5 °
